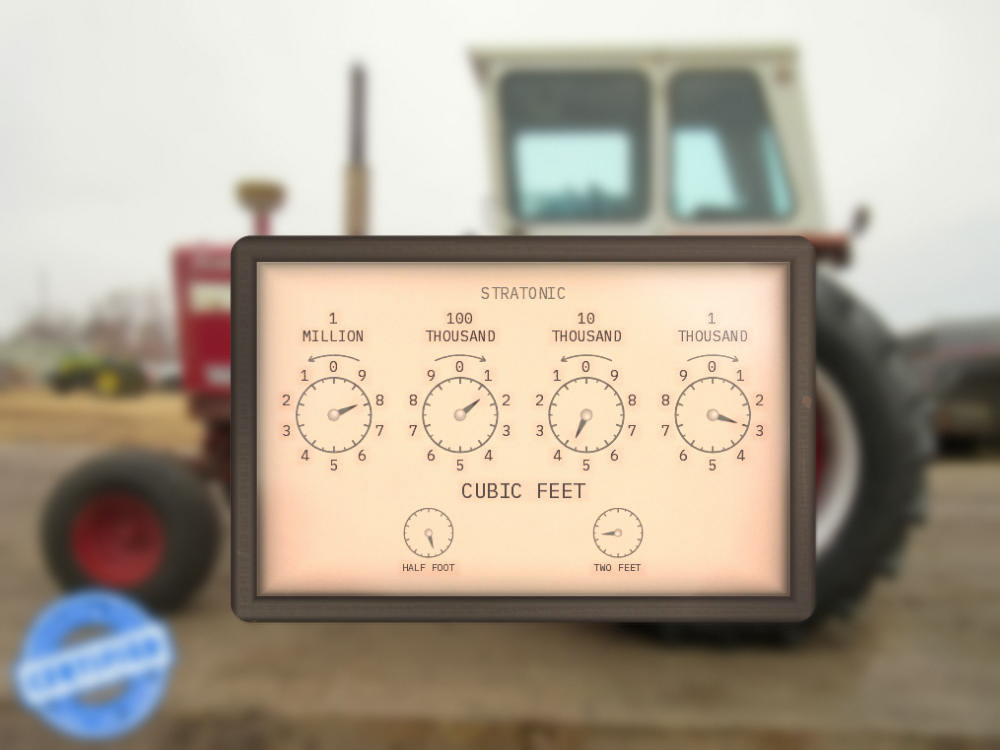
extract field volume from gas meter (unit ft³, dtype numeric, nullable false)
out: 814300 ft³
